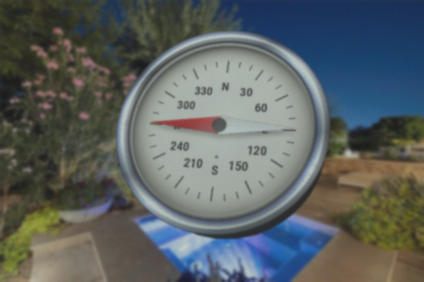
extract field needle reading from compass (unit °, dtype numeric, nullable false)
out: 270 °
